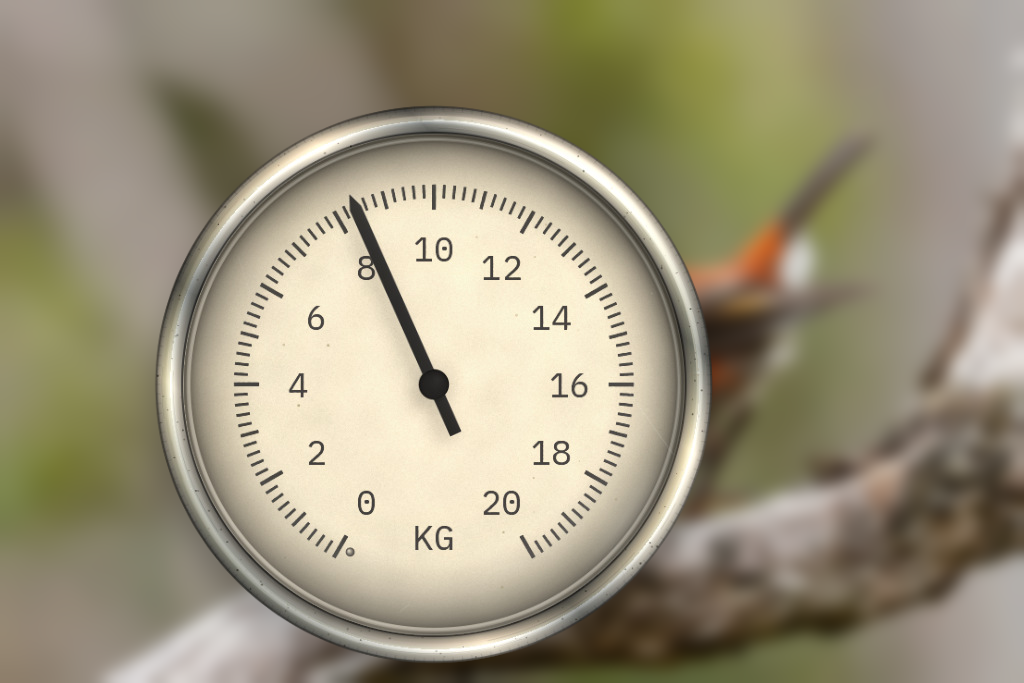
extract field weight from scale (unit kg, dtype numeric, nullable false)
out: 8.4 kg
